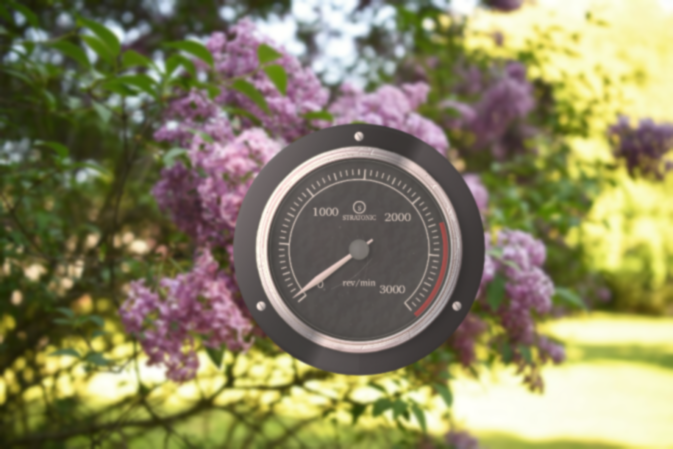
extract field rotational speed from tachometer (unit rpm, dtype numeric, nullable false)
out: 50 rpm
